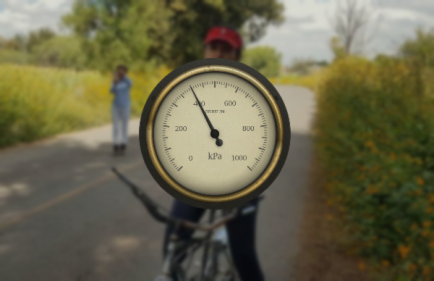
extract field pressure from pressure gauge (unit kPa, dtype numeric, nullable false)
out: 400 kPa
